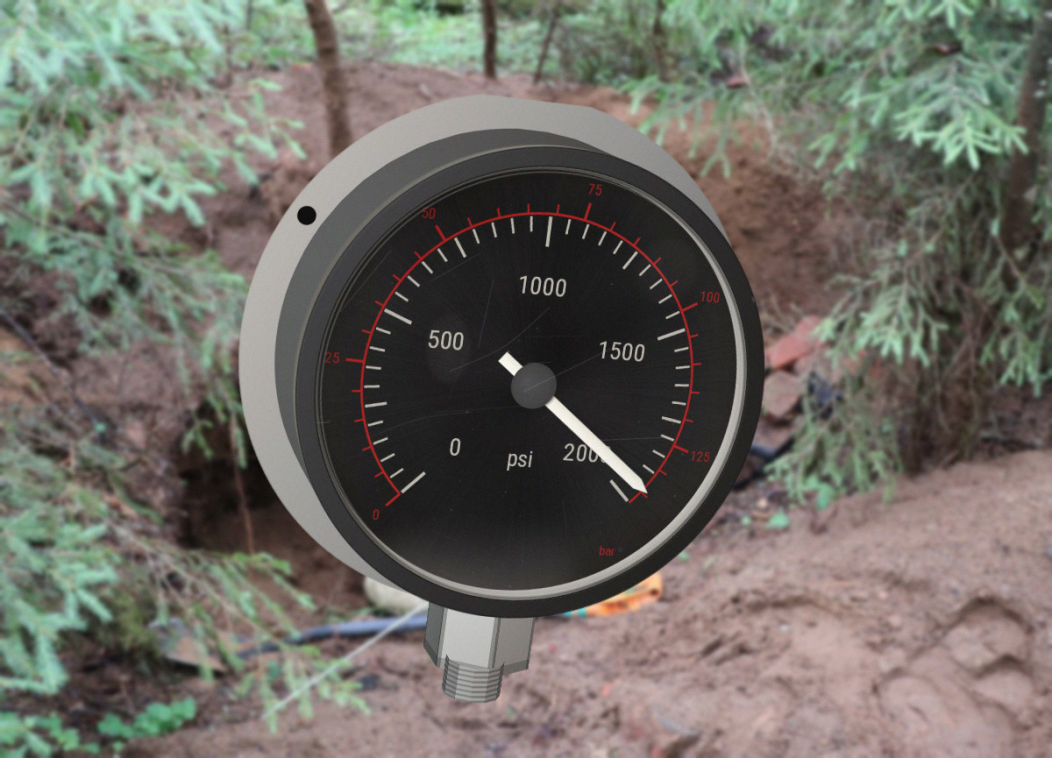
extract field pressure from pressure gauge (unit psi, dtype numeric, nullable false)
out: 1950 psi
